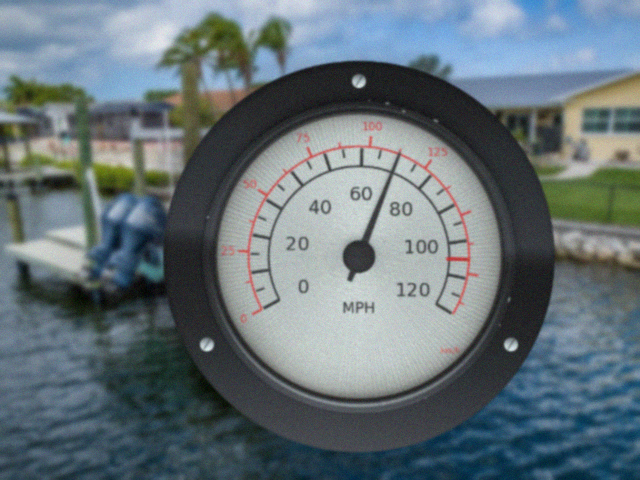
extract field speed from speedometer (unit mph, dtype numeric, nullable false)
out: 70 mph
